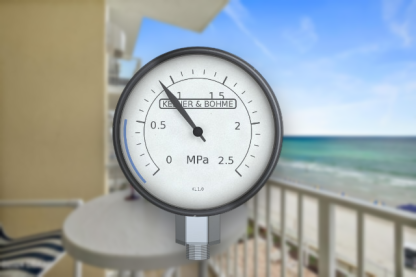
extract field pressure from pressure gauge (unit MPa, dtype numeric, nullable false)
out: 0.9 MPa
